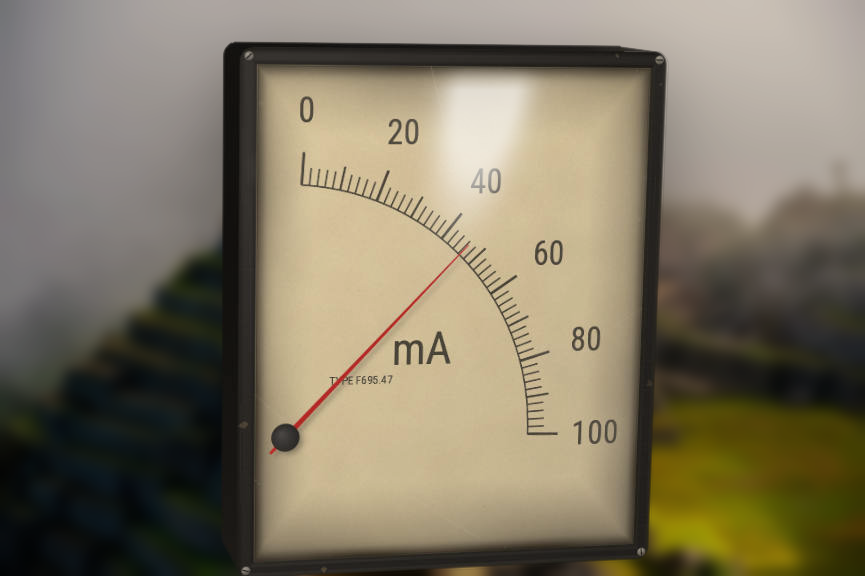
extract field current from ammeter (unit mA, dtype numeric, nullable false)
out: 46 mA
